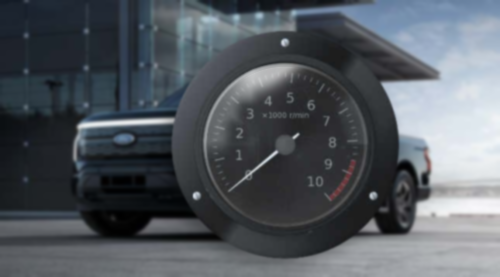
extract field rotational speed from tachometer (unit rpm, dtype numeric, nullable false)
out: 0 rpm
